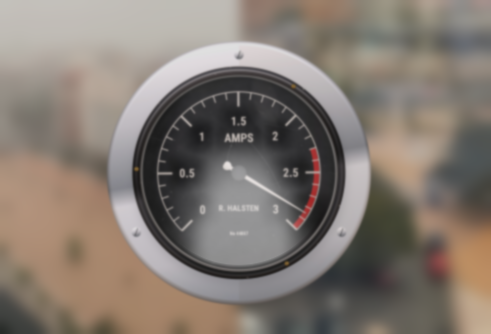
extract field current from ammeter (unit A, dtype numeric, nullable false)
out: 2.85 A
